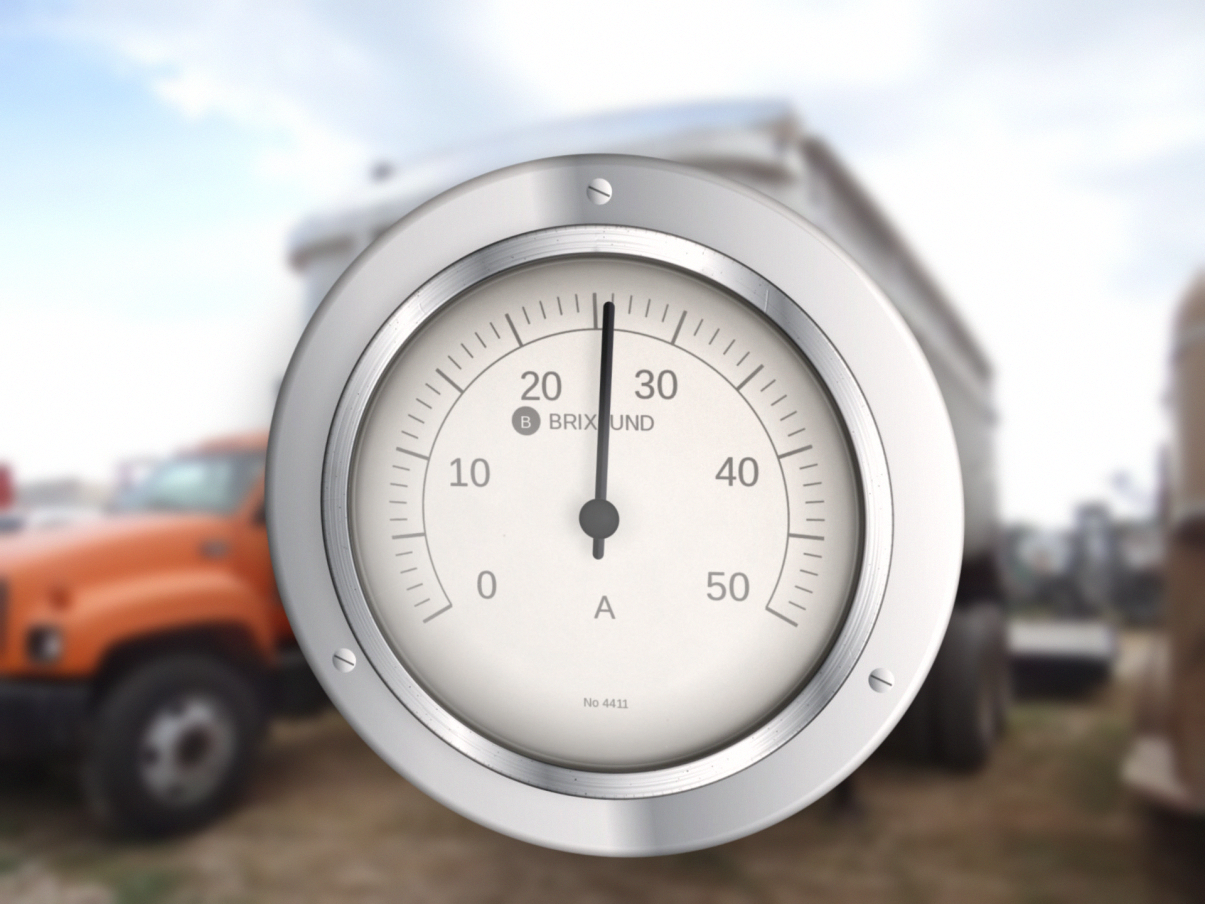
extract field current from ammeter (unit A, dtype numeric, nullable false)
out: 26 A
